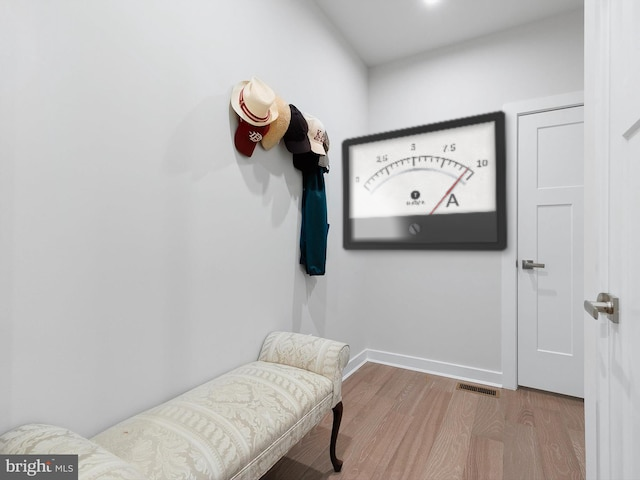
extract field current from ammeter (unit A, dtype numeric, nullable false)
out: 9.5 A
